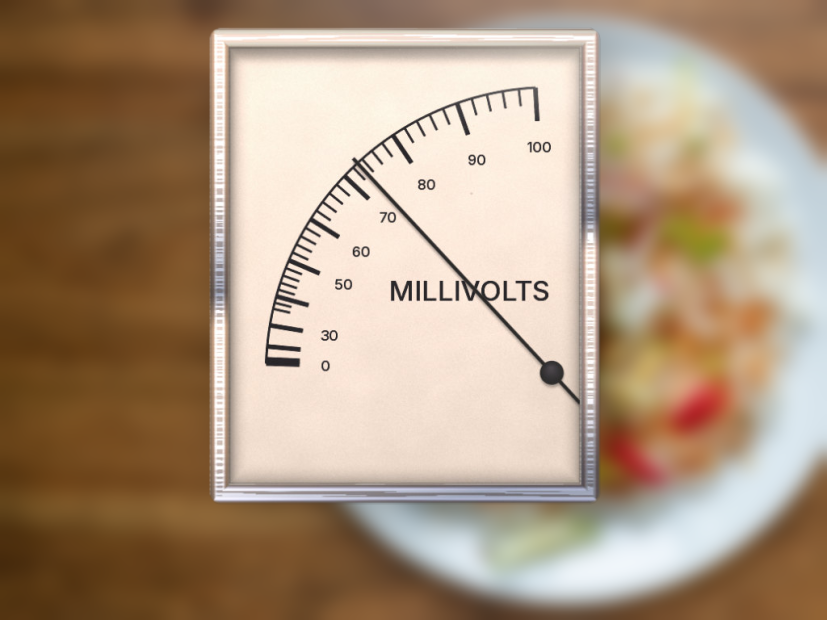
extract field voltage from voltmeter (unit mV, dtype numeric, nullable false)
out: 73 mV
